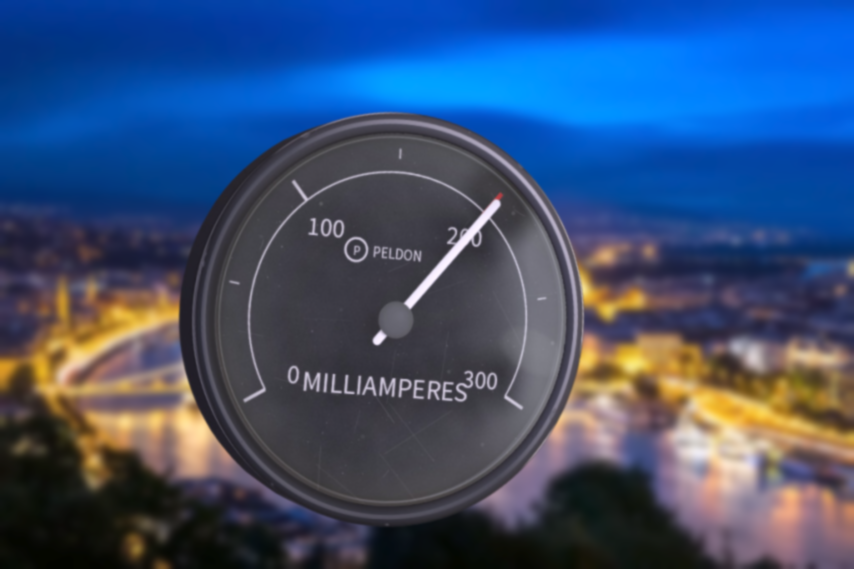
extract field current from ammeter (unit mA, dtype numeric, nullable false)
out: 200 mA
